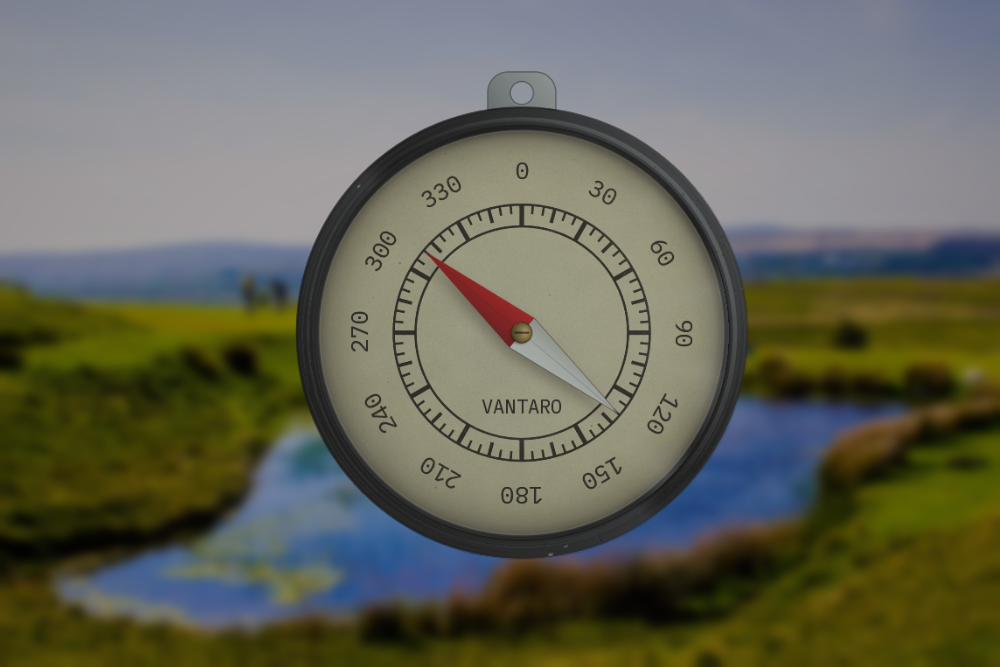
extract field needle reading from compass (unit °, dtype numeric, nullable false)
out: 310 °
